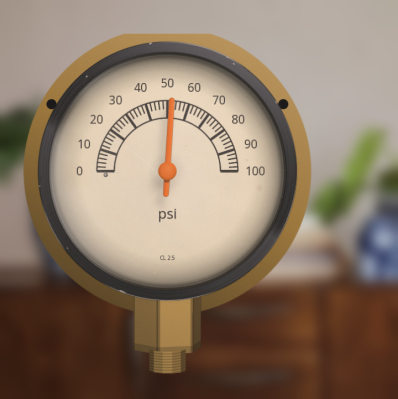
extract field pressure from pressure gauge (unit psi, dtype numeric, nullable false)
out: 52 psi
